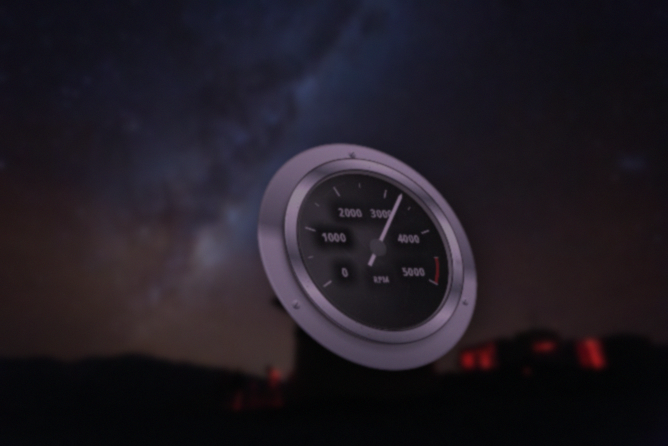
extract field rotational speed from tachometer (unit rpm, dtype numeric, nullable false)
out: 3250 rpm
